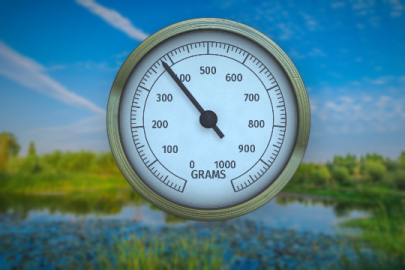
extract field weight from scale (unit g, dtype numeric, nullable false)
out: 380 g
